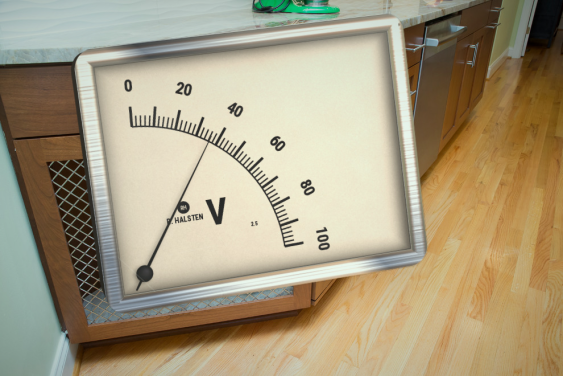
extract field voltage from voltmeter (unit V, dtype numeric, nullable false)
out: 36 V
